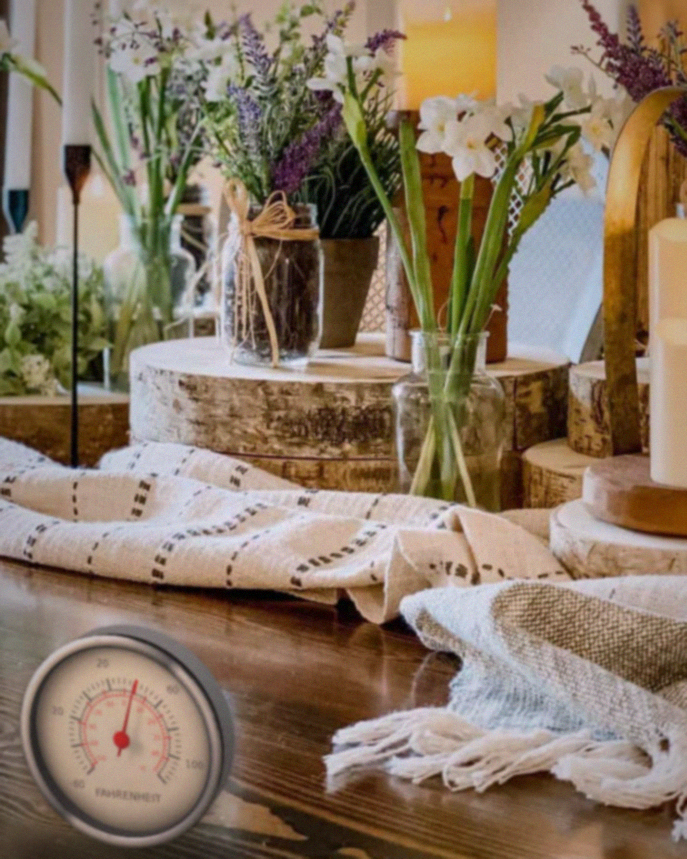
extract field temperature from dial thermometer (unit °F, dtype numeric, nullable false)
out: 40 °F
